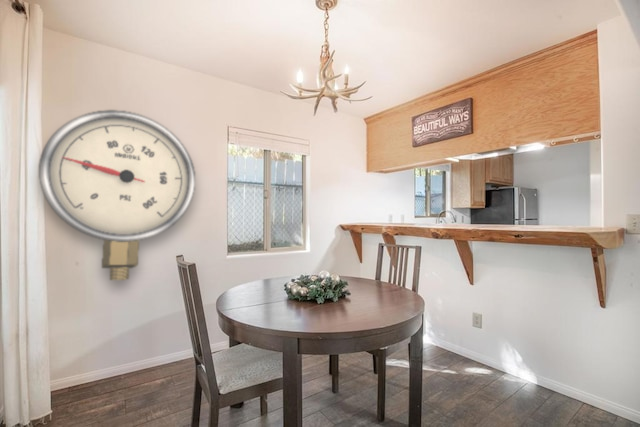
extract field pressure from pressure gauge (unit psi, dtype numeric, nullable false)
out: 40 psi
